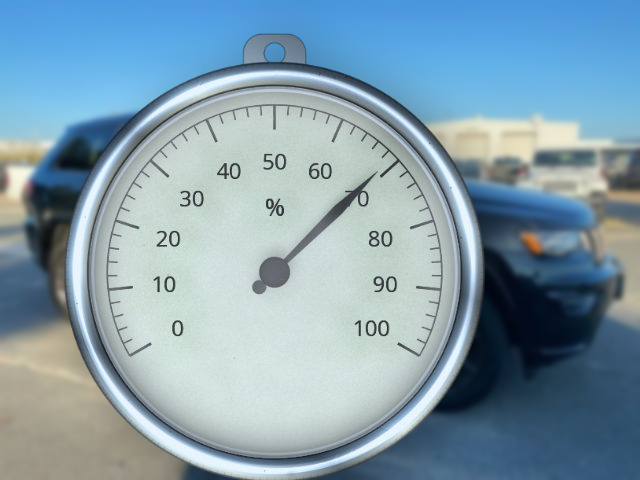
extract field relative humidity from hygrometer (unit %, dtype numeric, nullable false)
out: 69 %
